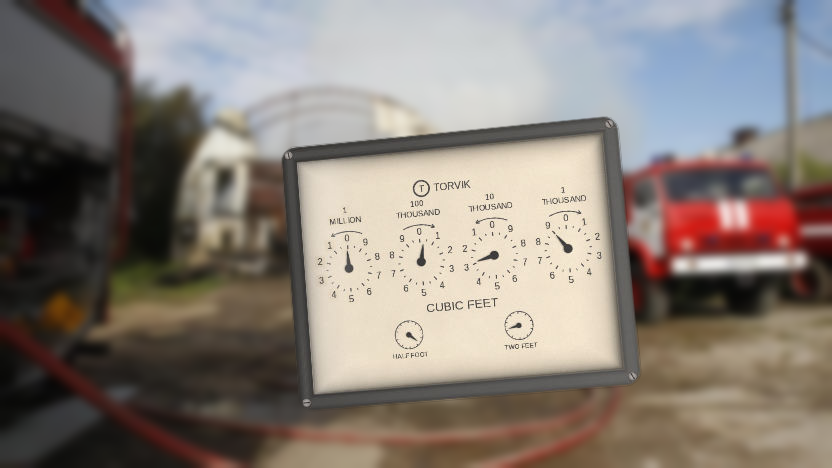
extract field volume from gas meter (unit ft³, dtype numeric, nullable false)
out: 2900 ft³
